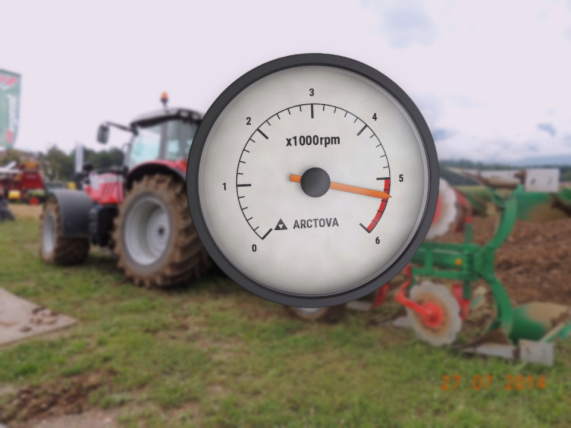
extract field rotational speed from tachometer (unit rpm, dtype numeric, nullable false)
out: 5300 rpm
